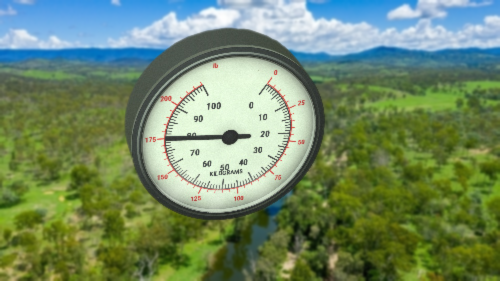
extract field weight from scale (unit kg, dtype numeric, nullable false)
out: 80 kg
